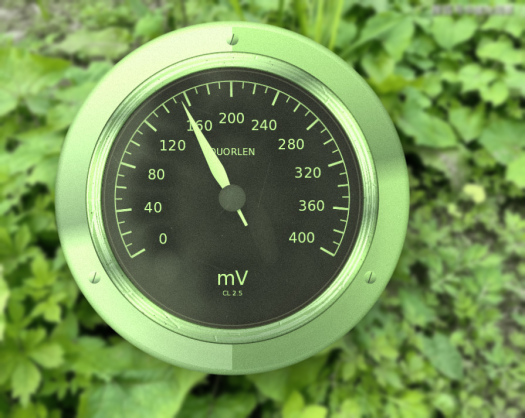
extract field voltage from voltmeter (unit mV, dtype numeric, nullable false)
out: 155 mV
